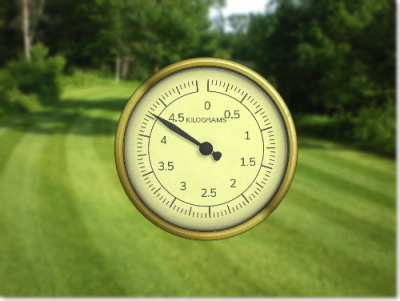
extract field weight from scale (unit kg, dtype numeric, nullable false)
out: 4.3 kg
